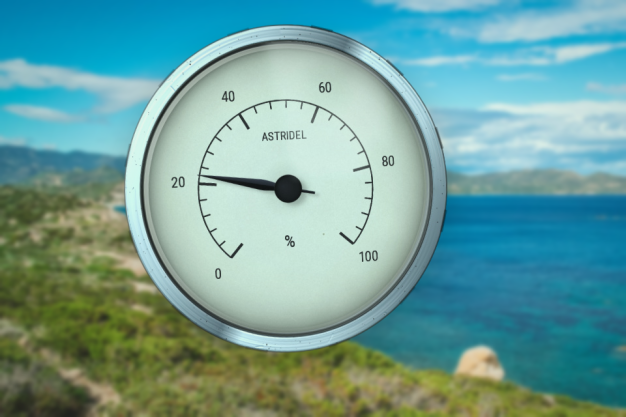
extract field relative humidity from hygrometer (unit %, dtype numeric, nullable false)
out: 22 %
